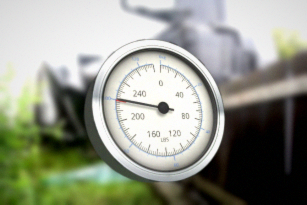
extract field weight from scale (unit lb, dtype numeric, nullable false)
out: 220 lb
